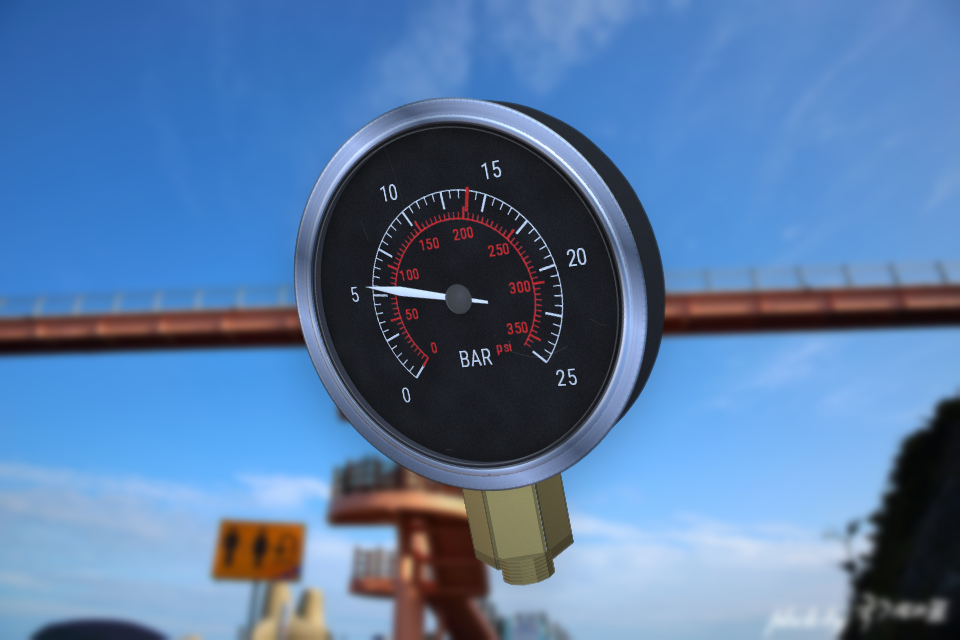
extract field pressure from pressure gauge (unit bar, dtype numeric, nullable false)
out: 5.5 bar
